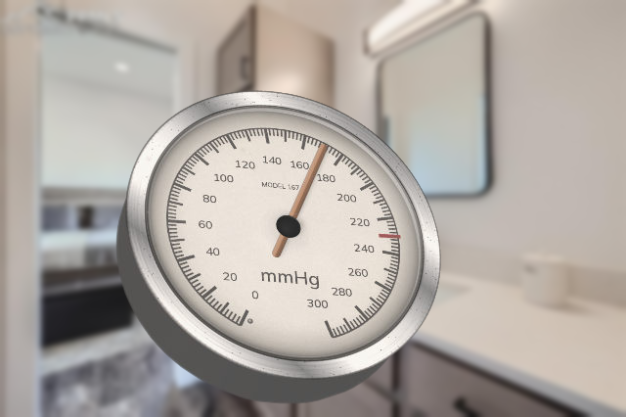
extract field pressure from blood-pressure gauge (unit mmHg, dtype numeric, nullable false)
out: 170 mmHg
